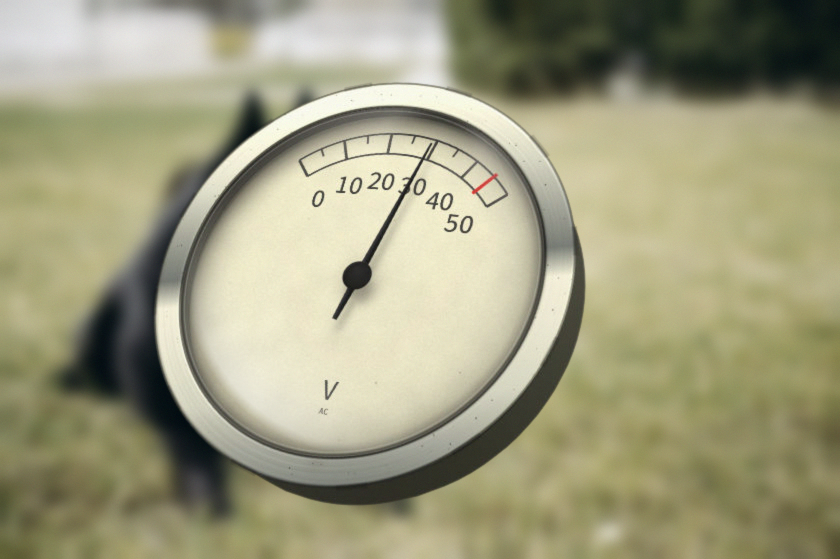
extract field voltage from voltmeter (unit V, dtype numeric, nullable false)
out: 30 V
